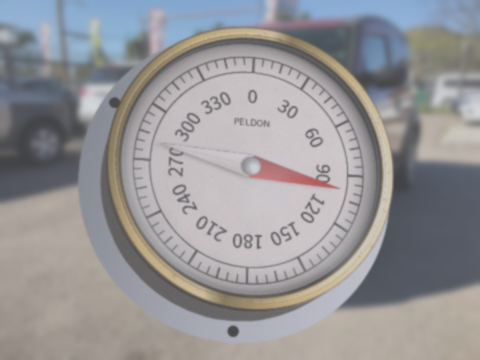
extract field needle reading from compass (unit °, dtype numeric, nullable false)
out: 100 °
